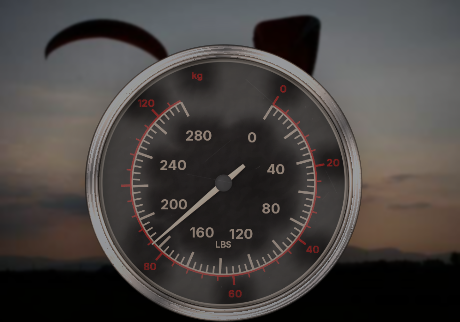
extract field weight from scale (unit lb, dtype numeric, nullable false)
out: 184 lb
